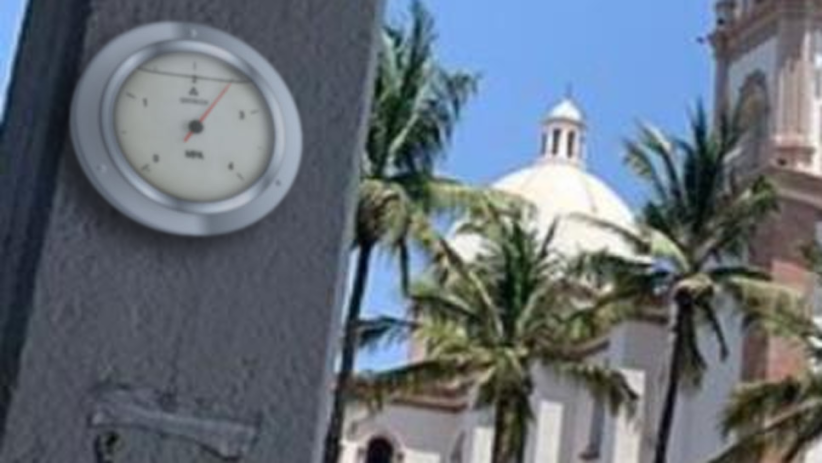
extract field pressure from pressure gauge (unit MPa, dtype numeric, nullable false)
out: 2.5 MPa
